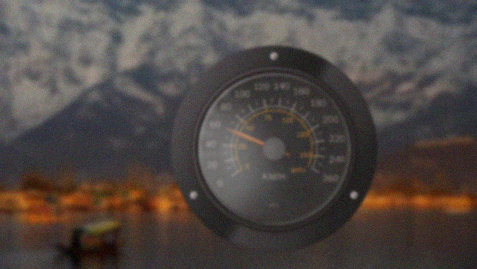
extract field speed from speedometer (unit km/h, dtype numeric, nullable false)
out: 60 km/h
